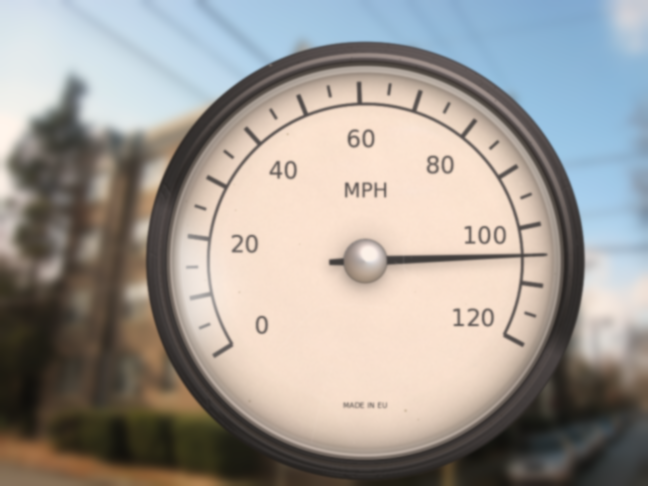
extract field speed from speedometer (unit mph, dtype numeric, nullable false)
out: 105 mph
